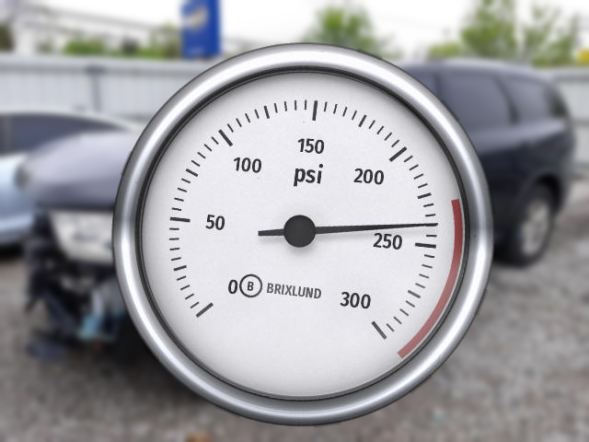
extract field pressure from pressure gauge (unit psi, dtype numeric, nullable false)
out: 240 psi
